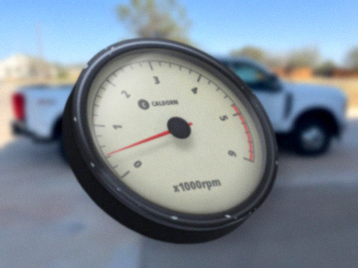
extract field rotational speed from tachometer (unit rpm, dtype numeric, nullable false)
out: 400 rpm
